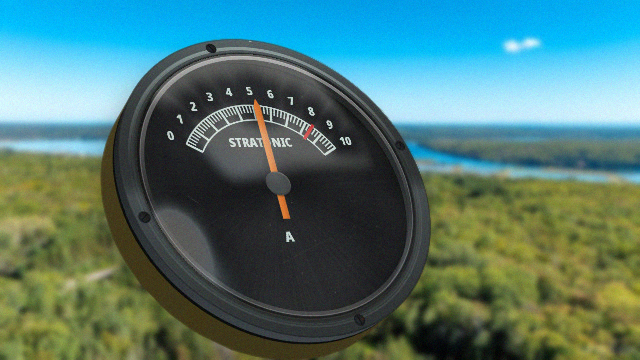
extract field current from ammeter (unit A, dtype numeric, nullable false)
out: 5 A
